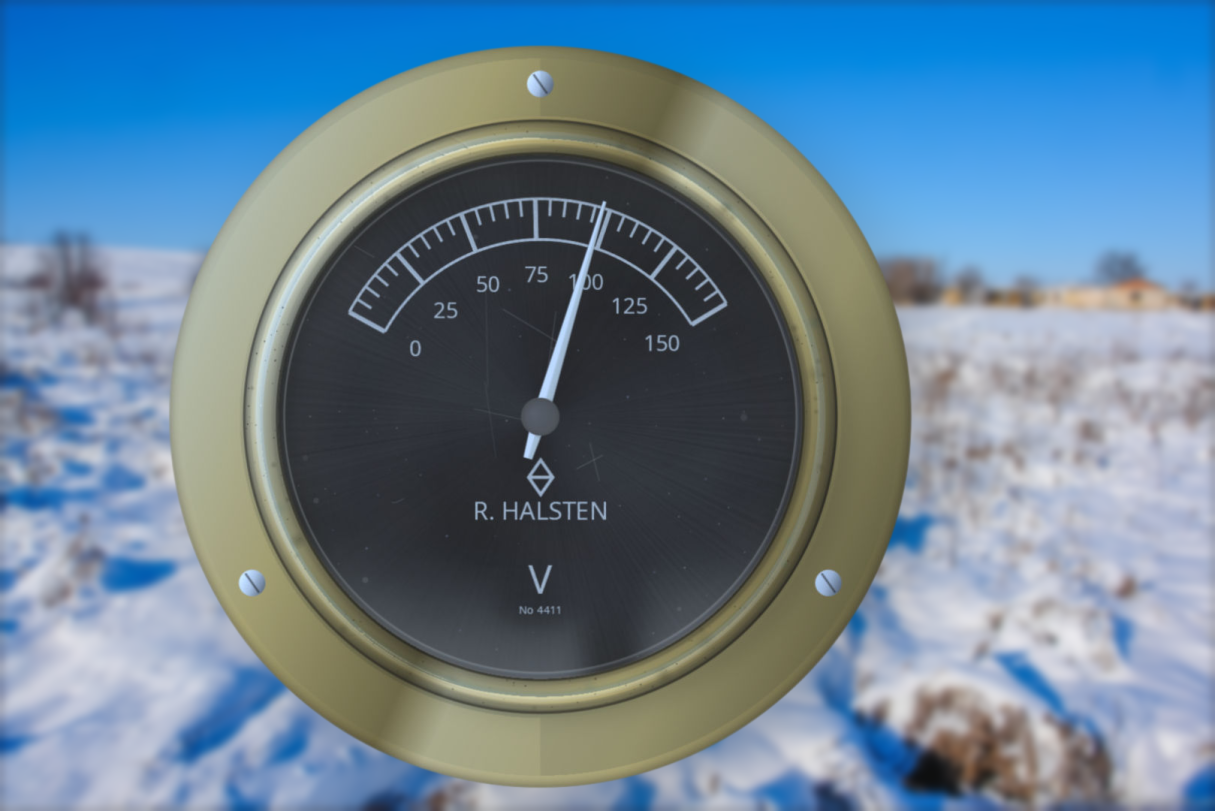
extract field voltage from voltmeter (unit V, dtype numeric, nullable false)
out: 97.5 V
